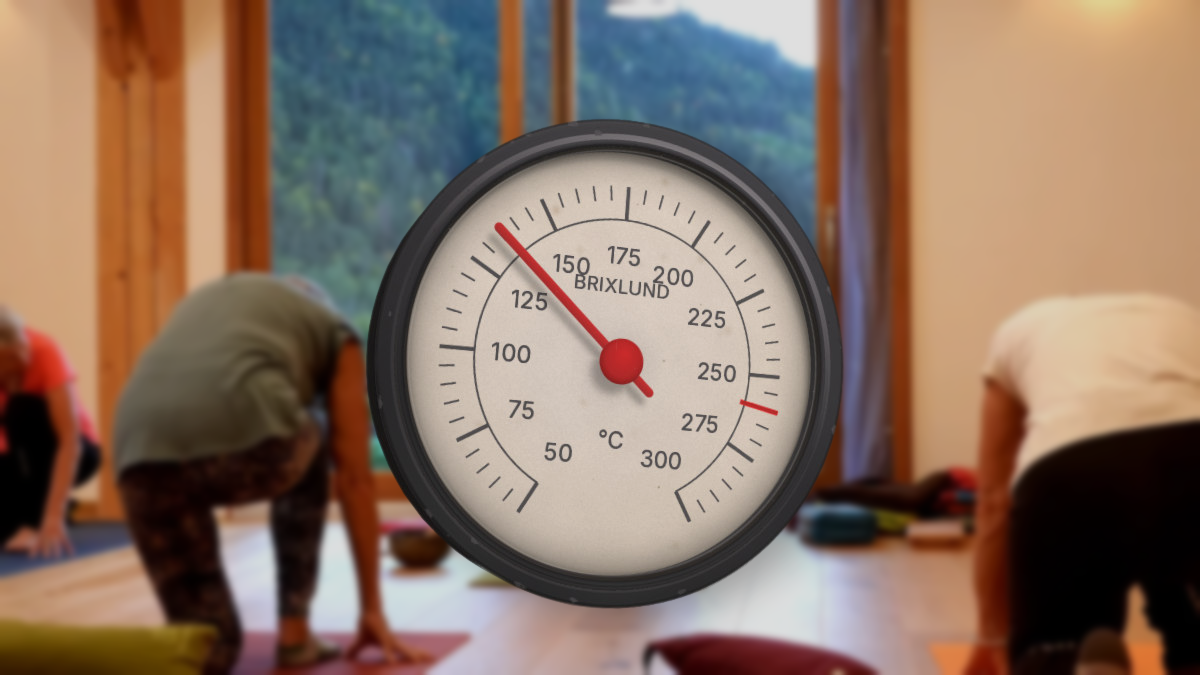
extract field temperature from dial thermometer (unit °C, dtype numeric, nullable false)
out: 135 °C
